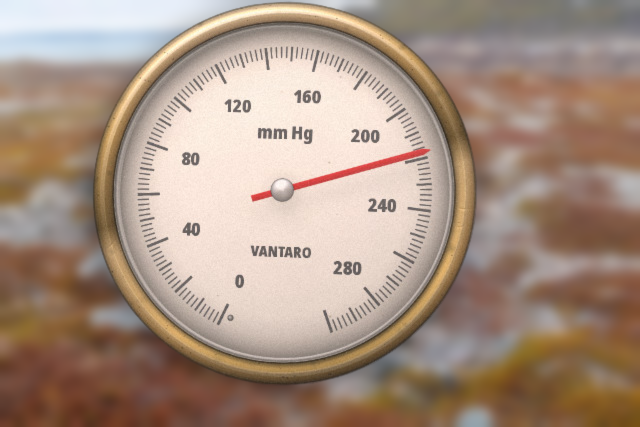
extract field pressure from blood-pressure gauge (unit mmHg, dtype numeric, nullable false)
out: 218 mmHg
